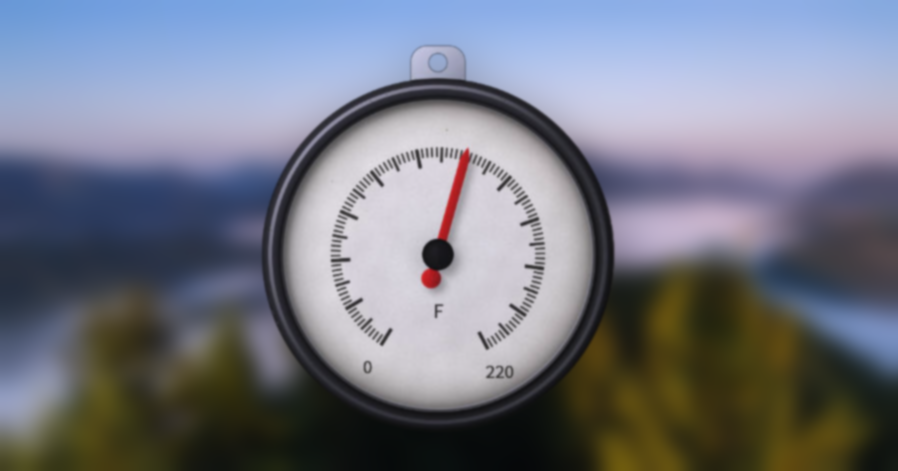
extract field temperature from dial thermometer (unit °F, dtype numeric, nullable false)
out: 120 °F
